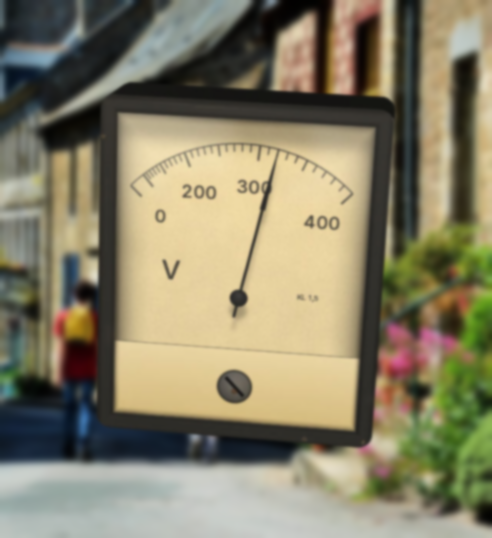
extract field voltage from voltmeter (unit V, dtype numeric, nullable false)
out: 320 V
